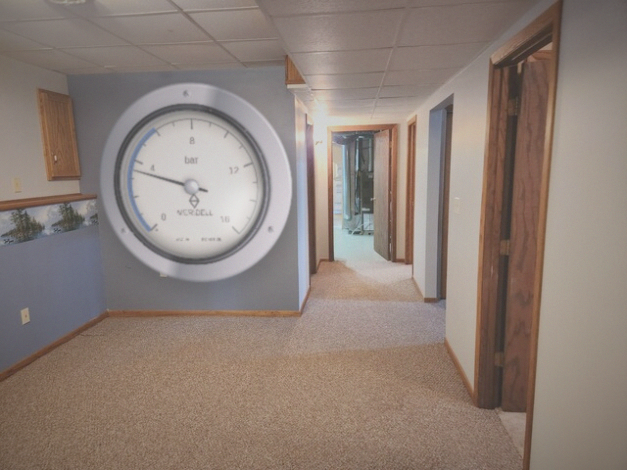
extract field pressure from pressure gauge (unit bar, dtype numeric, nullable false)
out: 3.5 bar
